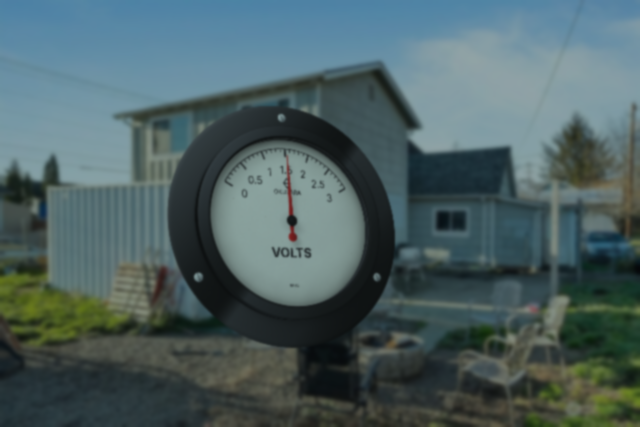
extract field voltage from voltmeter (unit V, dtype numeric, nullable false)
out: 1.5 V
